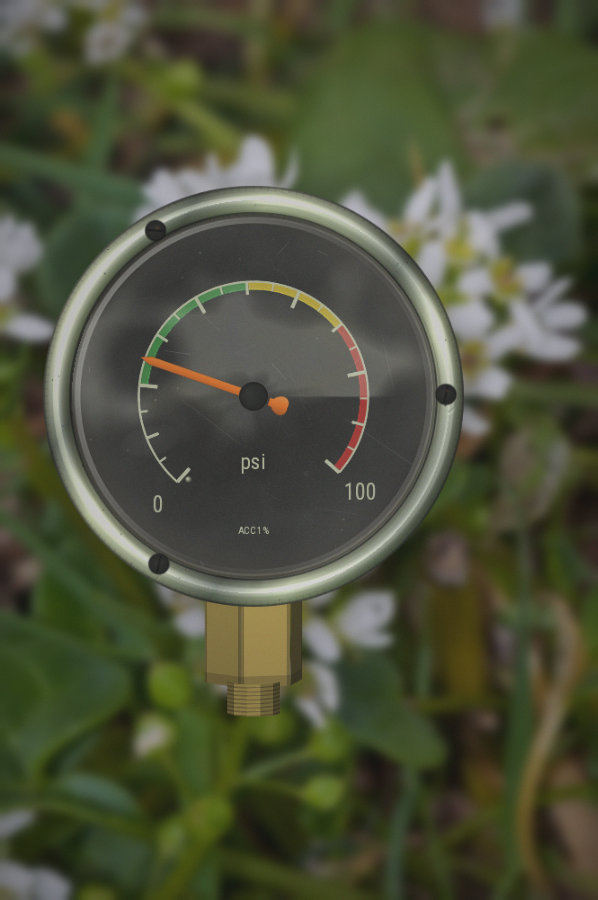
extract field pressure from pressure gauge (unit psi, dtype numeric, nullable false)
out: 25 psi
